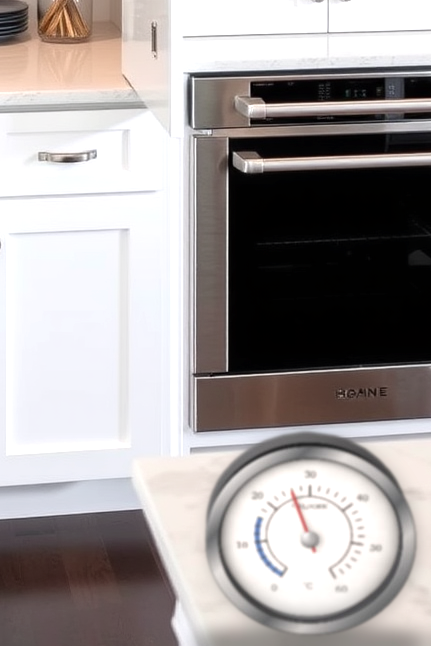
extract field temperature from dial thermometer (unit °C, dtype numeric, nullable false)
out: 26 °C
